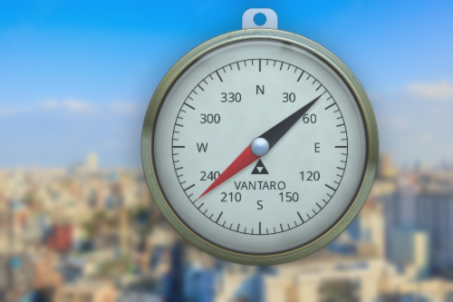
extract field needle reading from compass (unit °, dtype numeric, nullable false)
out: 230 °
